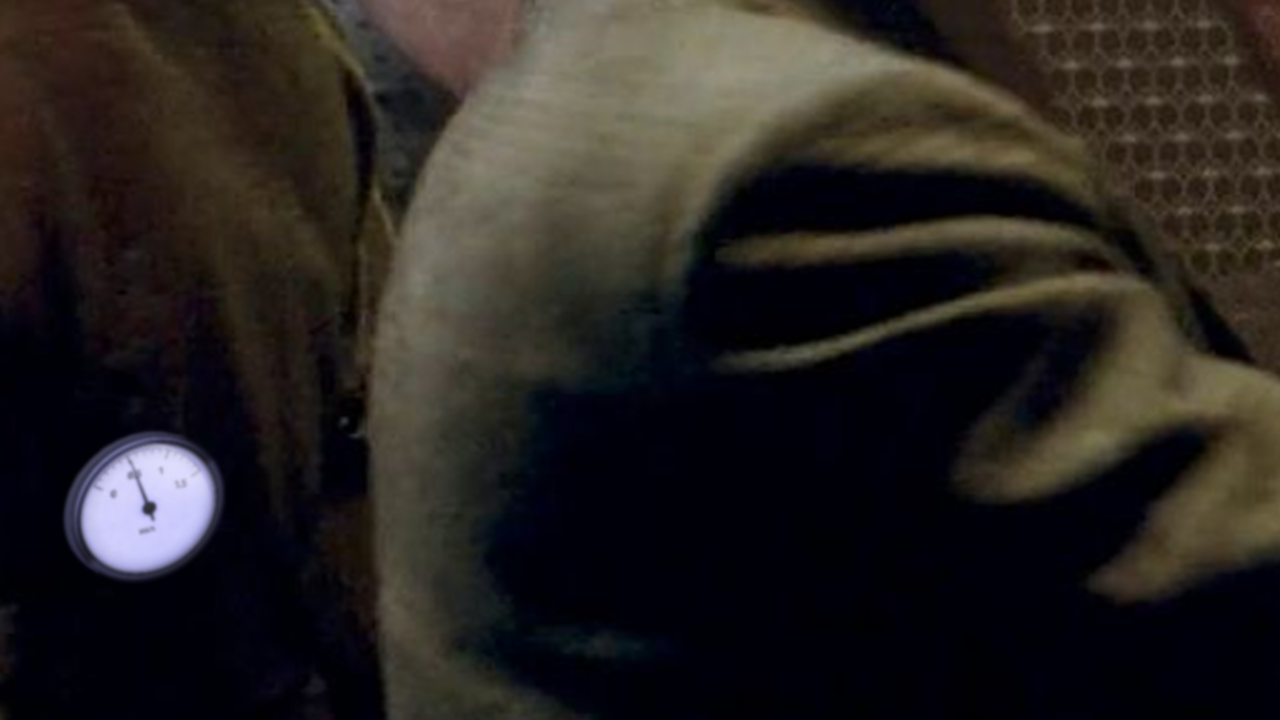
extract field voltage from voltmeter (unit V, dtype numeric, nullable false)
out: 0.5 V
